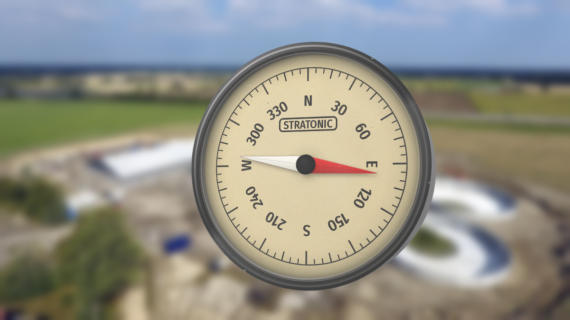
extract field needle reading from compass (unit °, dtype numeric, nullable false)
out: 97.5 °
